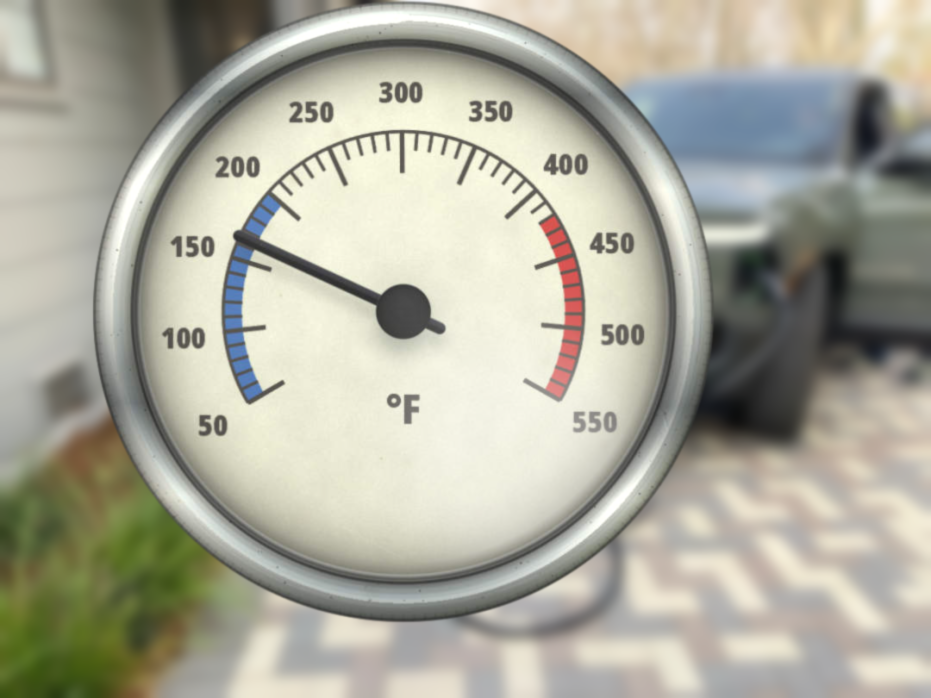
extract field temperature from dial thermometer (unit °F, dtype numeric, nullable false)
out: 165 °F
